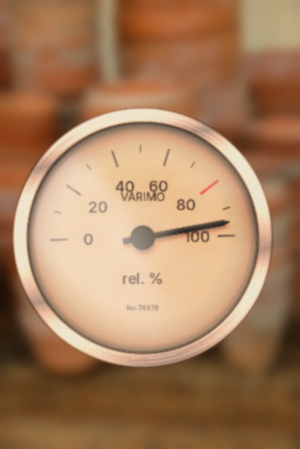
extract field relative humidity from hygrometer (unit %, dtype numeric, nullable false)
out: 95 %
